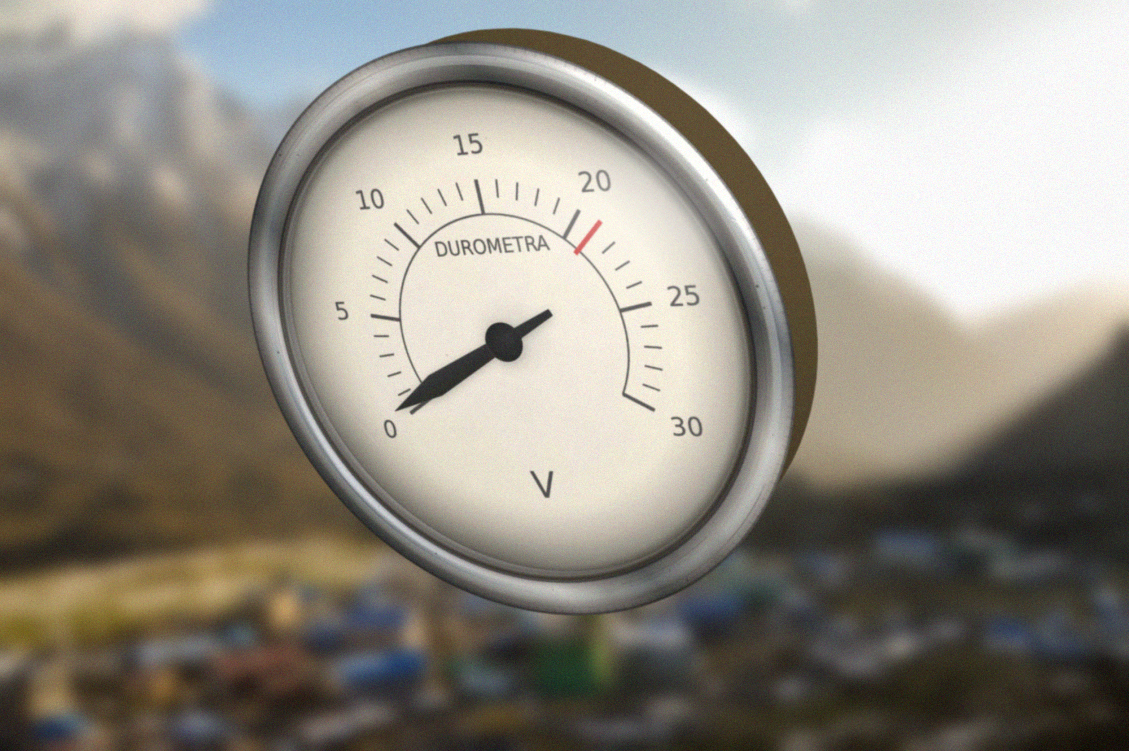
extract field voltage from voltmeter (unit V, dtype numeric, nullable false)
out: 0.5 V
